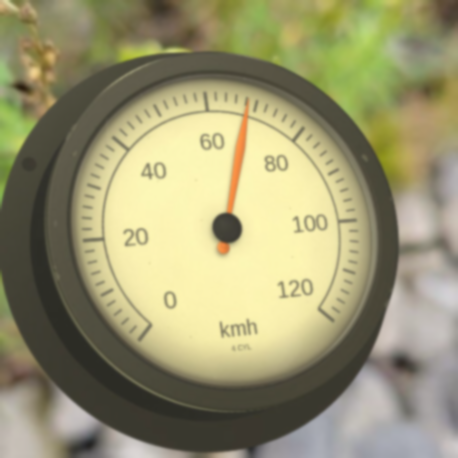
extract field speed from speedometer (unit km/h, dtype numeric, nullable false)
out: 68 km/h
